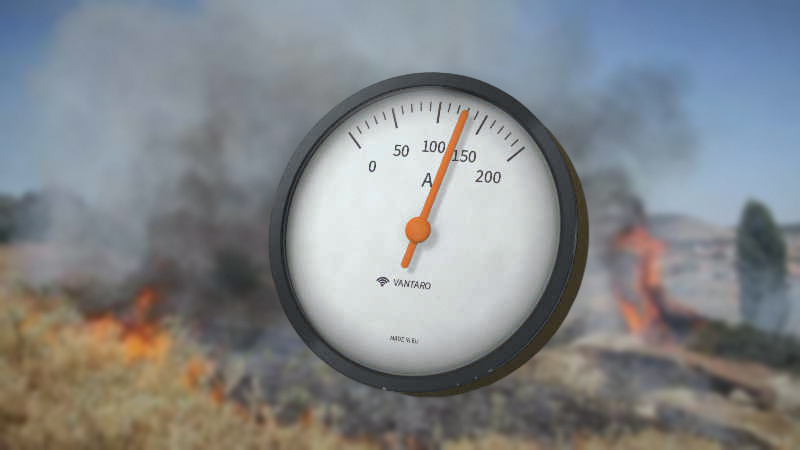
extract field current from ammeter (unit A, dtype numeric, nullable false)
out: 130 A
